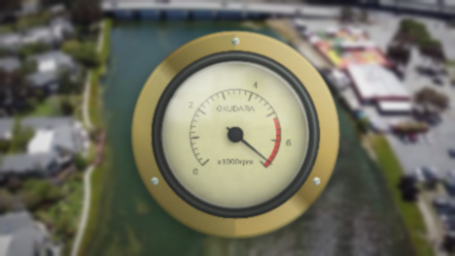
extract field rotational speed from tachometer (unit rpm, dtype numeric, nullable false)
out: 6800 rpm
